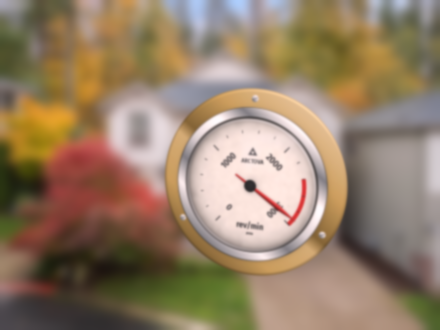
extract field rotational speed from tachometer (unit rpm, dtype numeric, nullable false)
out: 2900 rpm
